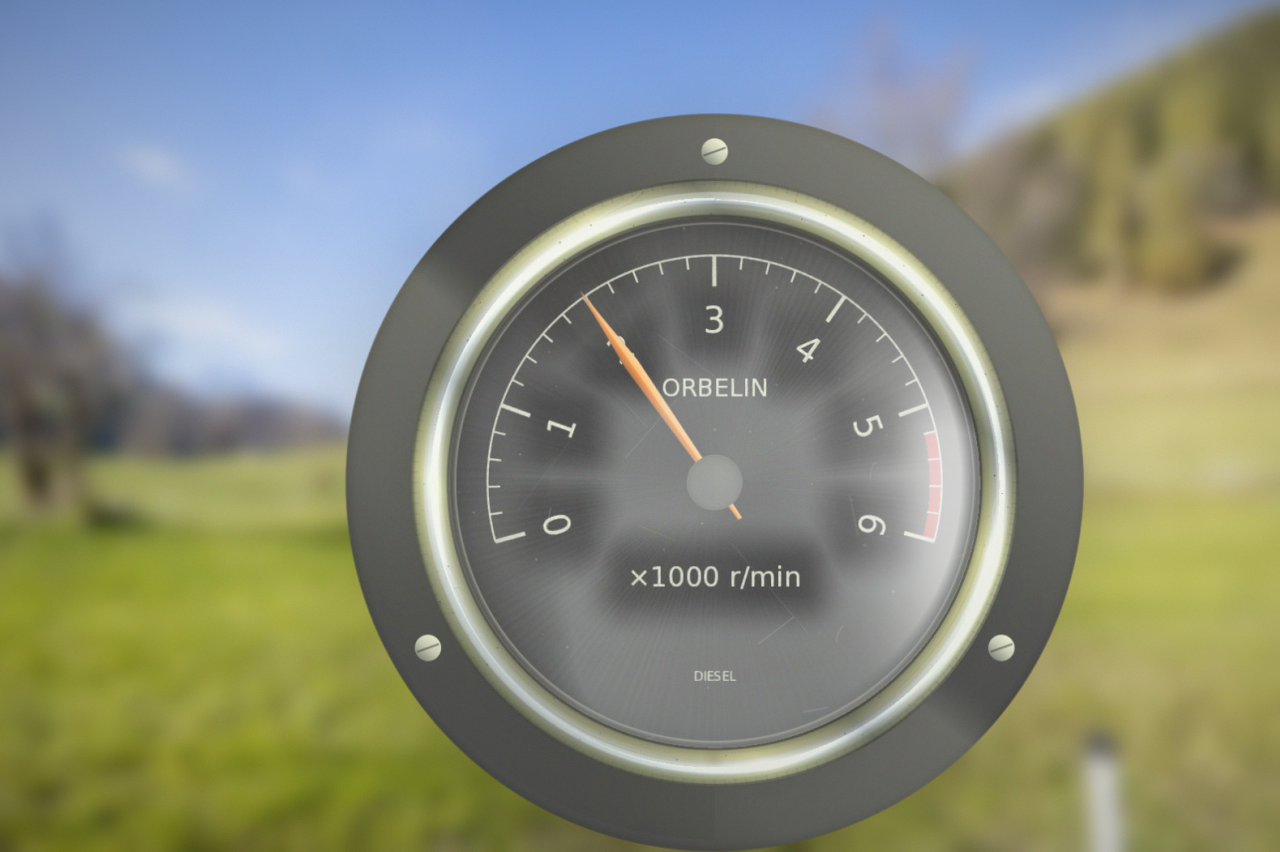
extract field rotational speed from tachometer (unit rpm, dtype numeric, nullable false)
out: 2000 rpm
